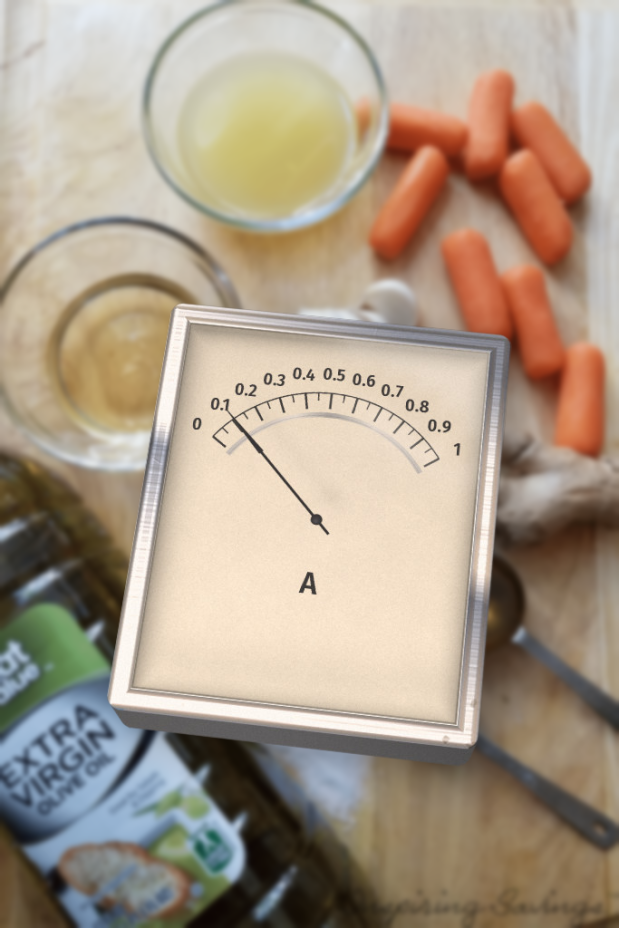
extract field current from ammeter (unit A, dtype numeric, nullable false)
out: 0.1 A
